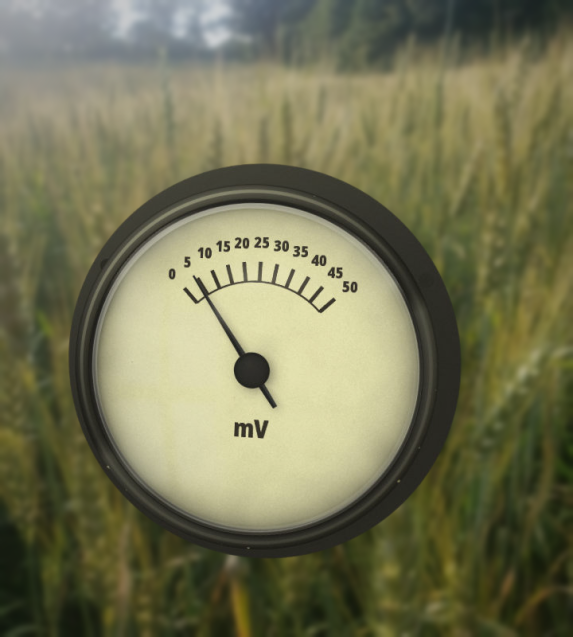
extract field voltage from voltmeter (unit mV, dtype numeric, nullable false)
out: 5 mV
